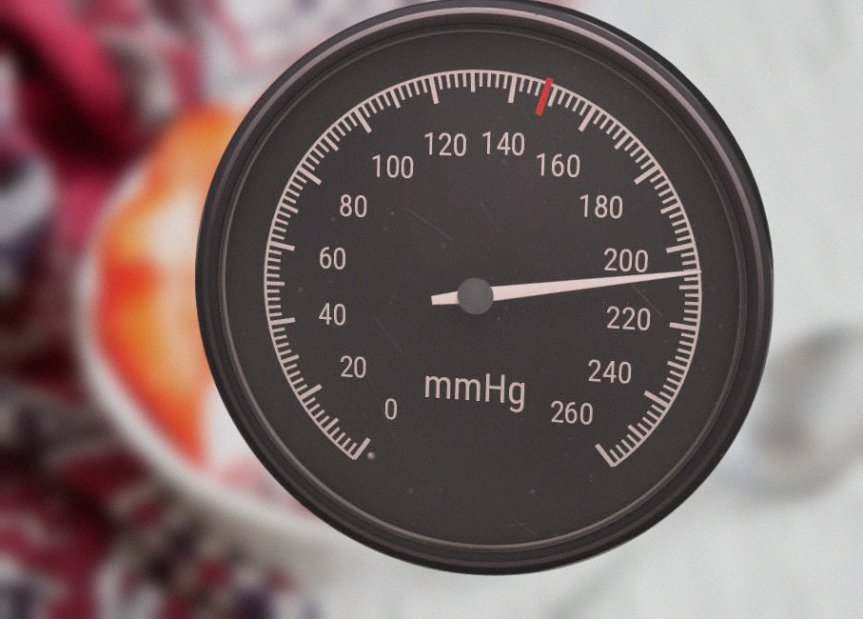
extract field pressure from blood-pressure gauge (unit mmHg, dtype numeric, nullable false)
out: 206 mmHg
